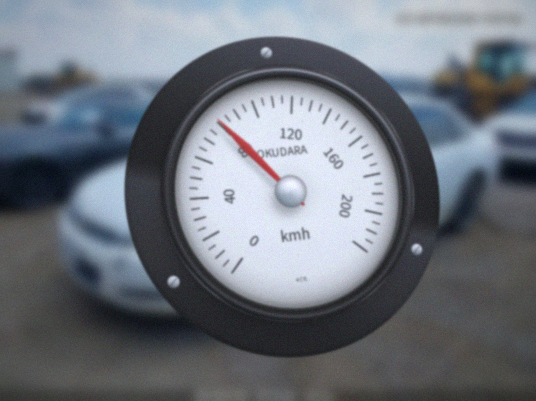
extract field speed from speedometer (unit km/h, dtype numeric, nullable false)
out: 80 km/h
